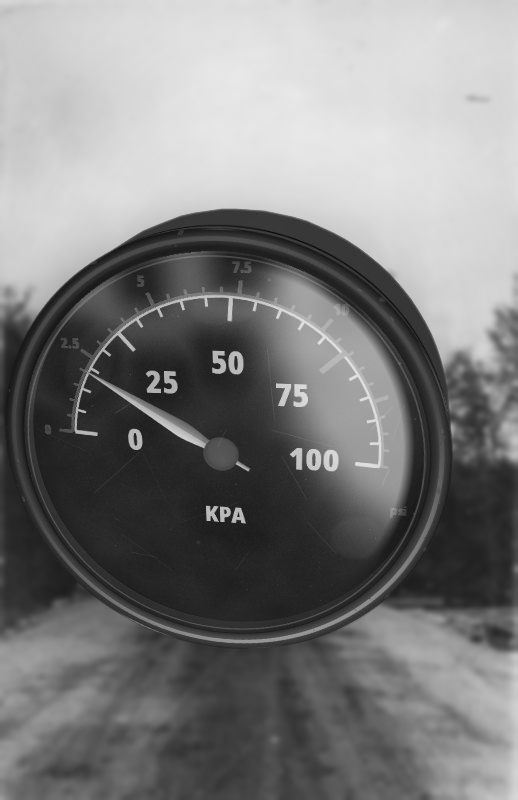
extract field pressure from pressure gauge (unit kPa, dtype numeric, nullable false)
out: 15 kPa
